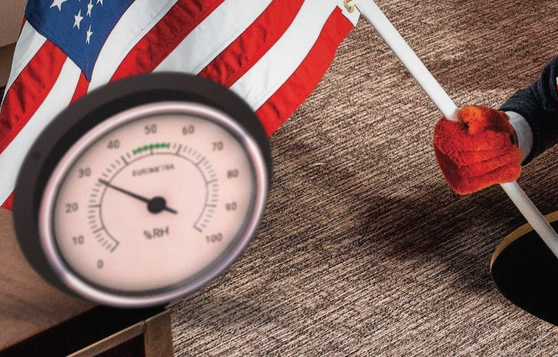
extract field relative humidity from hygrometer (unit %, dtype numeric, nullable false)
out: 30 %
